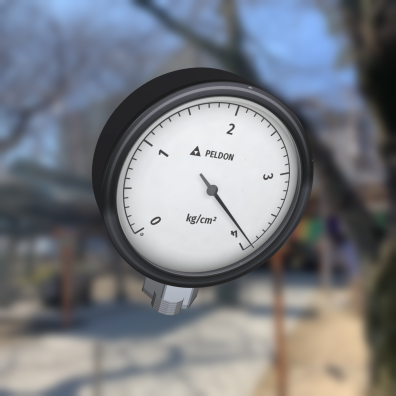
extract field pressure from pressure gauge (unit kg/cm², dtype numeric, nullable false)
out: 3.9 kg/cm²
